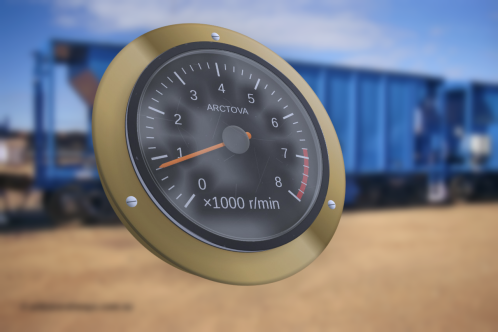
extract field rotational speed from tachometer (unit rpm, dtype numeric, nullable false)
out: 800 rpm
